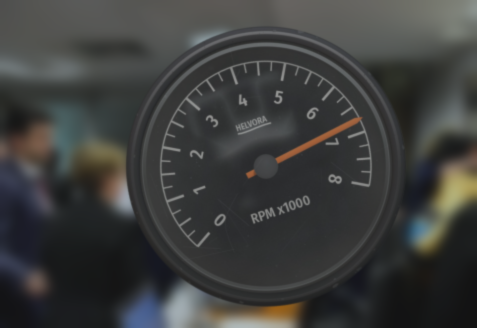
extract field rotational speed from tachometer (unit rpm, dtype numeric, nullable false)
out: 6750 rpm
